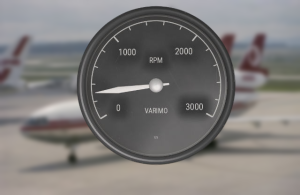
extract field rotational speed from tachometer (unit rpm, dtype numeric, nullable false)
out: 300 rpm
